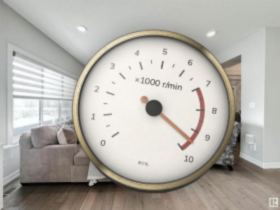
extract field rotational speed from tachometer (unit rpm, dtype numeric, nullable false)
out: 9500 rpm
